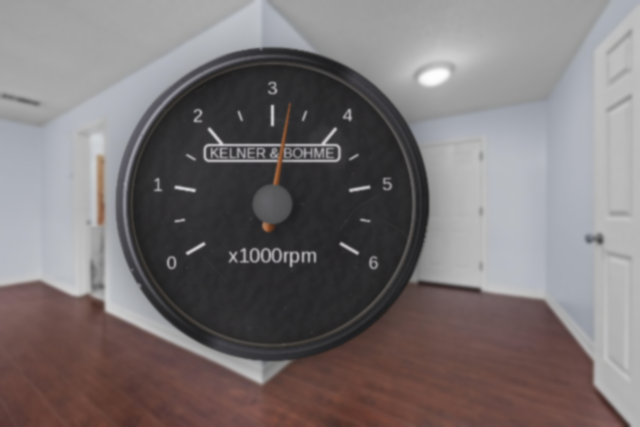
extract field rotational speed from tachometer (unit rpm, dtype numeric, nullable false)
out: 3250 rpm
